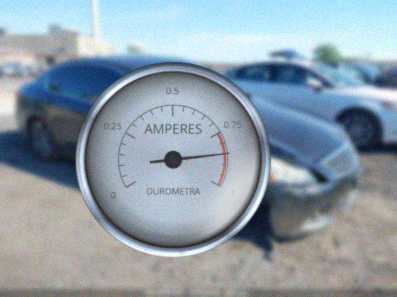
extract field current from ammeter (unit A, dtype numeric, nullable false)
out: 0.85 A
